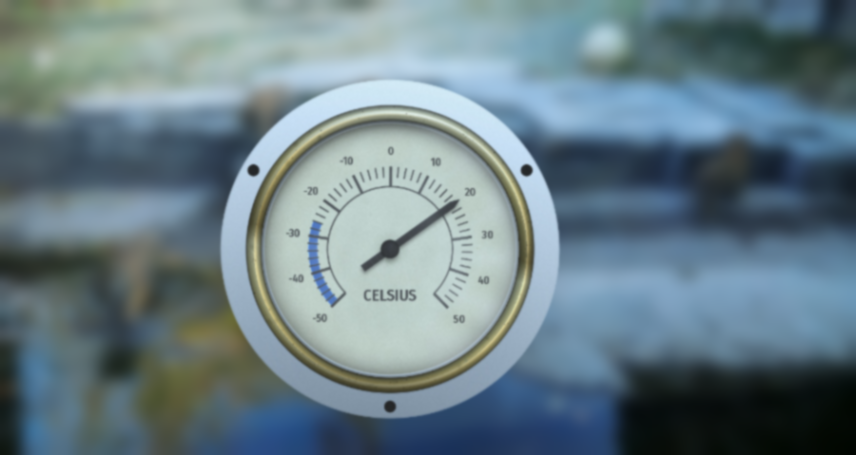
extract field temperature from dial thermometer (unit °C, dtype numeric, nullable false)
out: 20 °C
